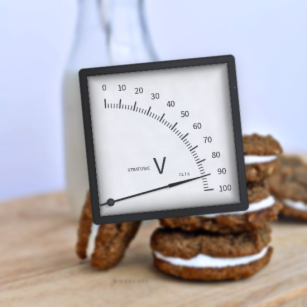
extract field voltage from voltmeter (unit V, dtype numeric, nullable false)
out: 90 V
